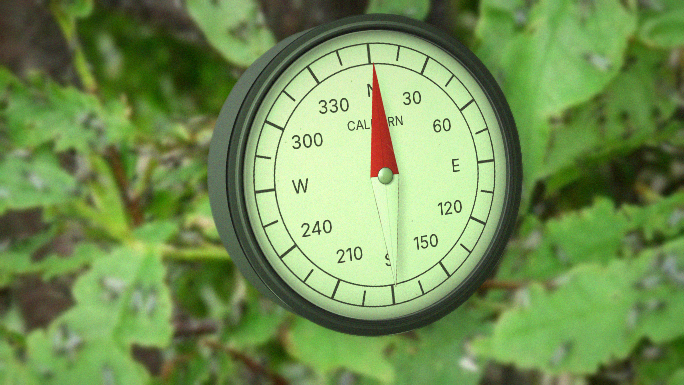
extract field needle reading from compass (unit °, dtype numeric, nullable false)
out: 0 °
